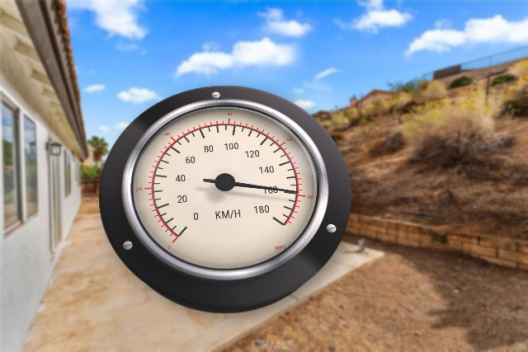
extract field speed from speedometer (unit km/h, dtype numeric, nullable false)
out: 160 km/h
